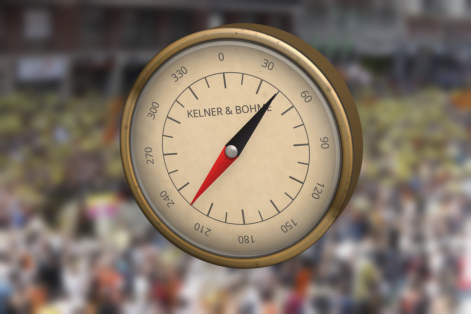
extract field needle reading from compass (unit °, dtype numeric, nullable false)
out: 225 °
